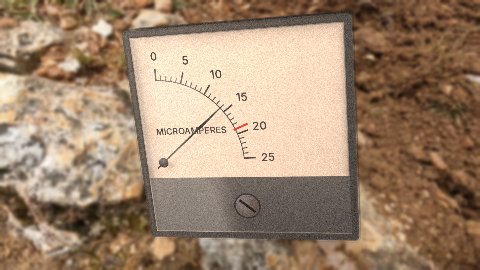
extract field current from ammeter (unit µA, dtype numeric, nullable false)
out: 14 µA
